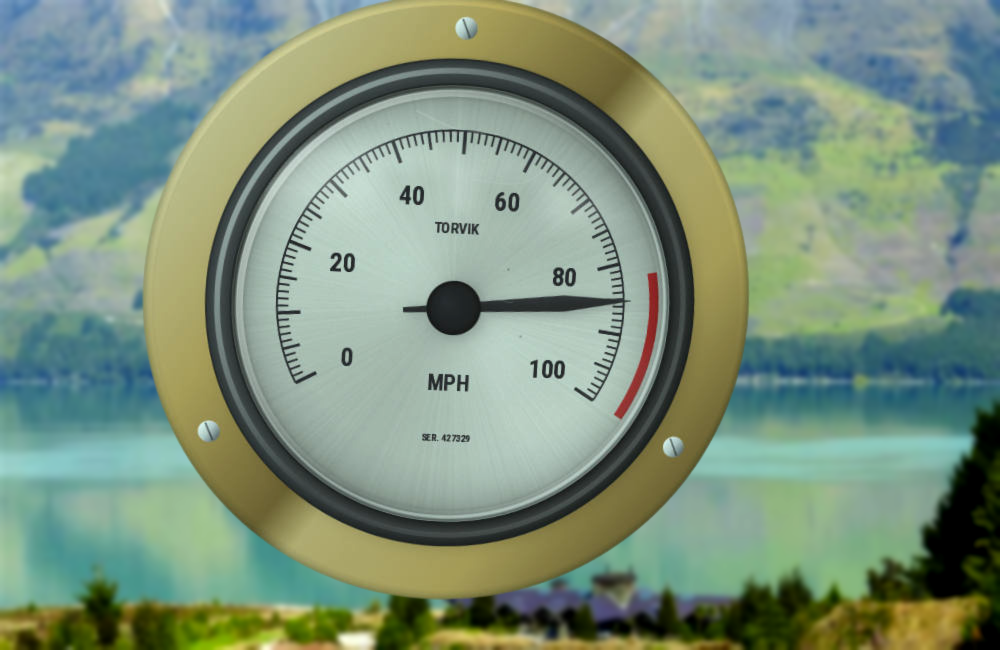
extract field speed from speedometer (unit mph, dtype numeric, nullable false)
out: 85 mph
